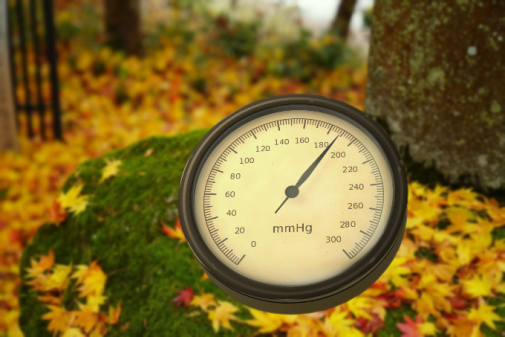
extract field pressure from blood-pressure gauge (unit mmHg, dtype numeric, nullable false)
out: 190 mmHg
